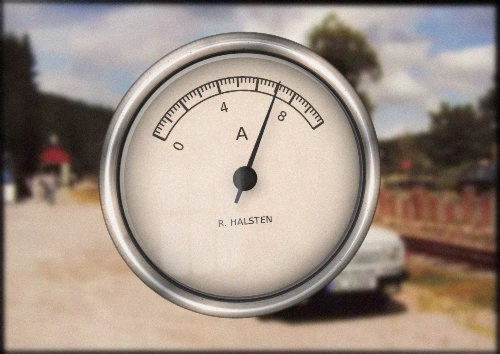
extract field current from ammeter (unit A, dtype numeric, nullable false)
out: 7 A
